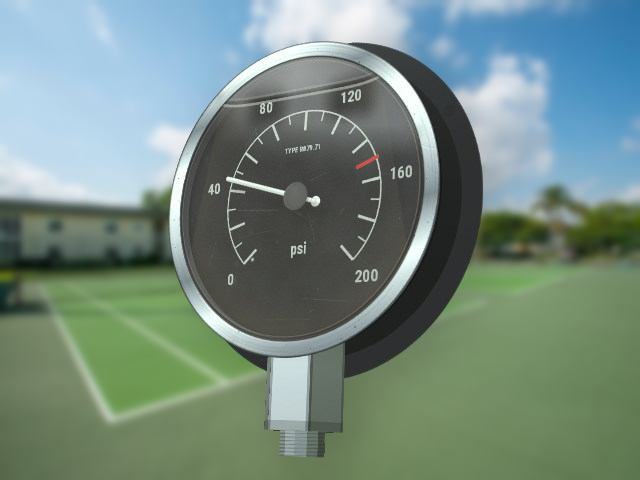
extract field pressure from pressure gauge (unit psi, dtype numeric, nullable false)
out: 45 psi
